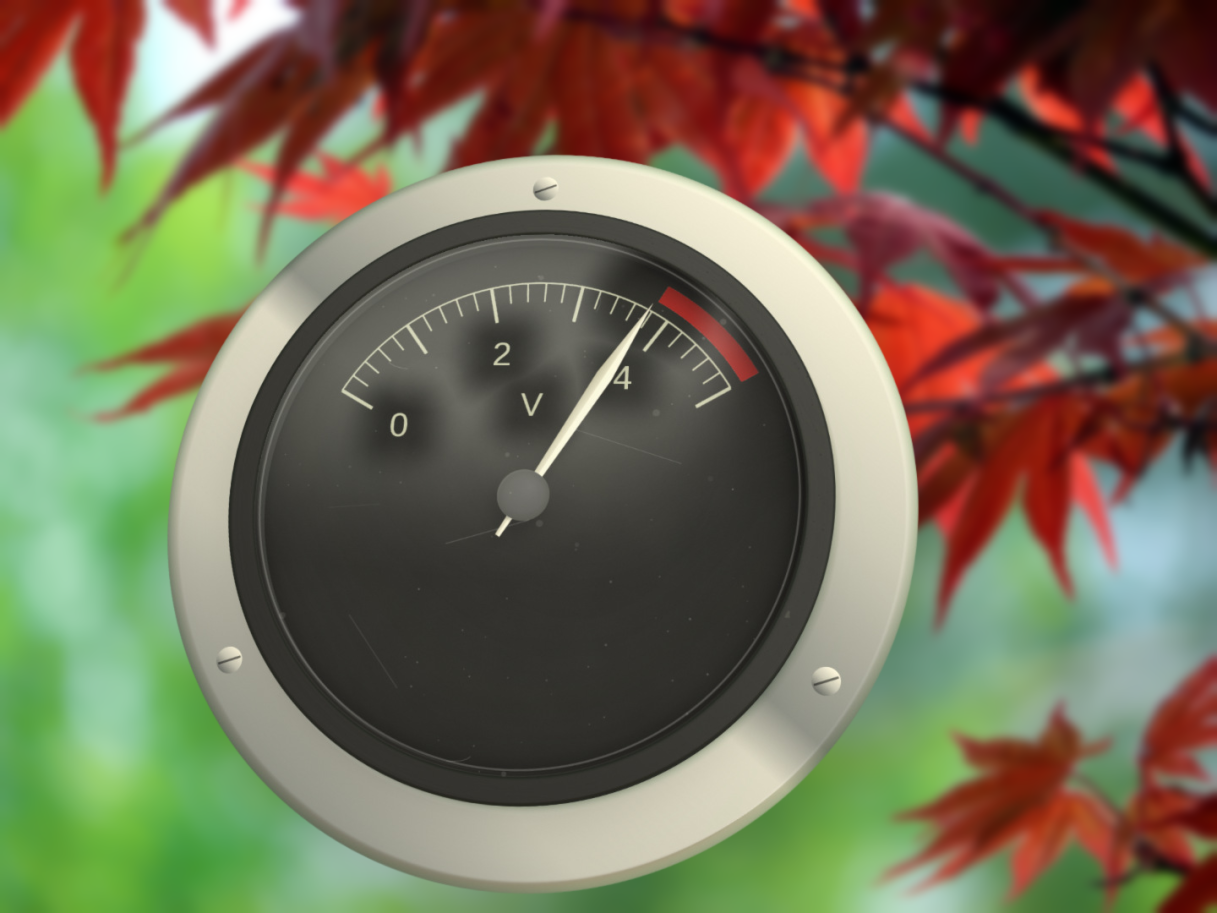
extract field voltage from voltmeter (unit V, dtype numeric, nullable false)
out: 3.8 V
